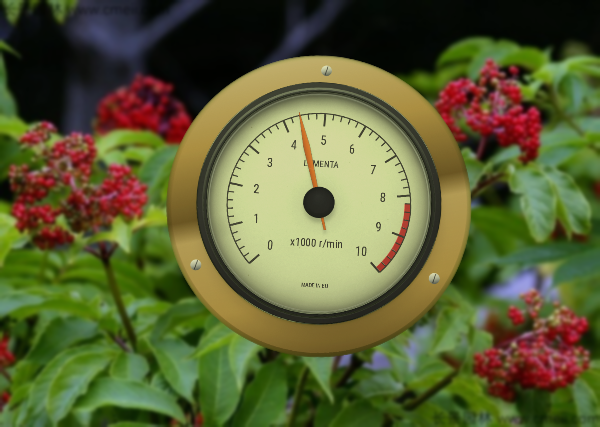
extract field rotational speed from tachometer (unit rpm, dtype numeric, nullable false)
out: 4400 rpm
